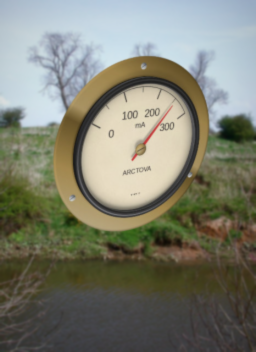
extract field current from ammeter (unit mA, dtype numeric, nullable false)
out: 250 mA
